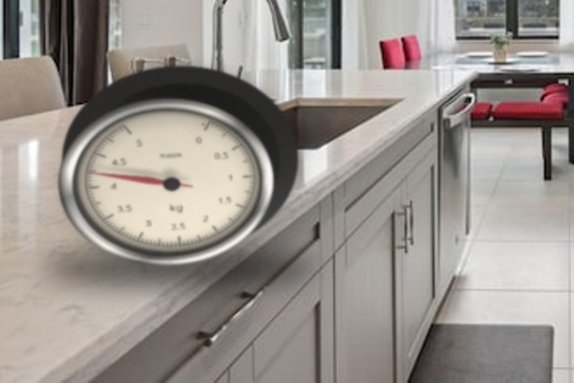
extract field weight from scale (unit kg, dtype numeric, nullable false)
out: 4.25 kg
